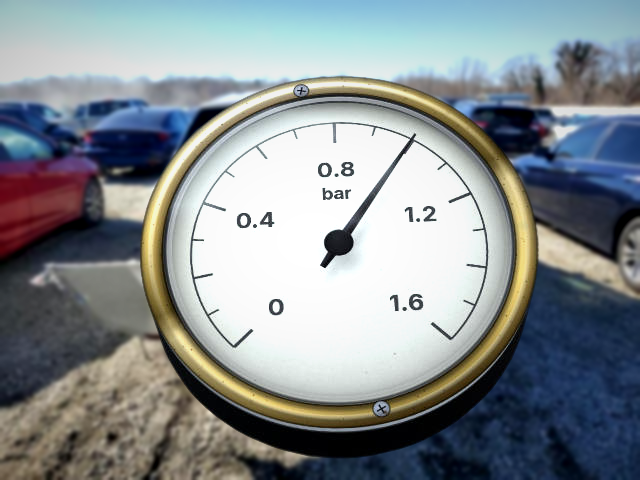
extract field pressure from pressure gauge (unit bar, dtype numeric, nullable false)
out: 1 bar
